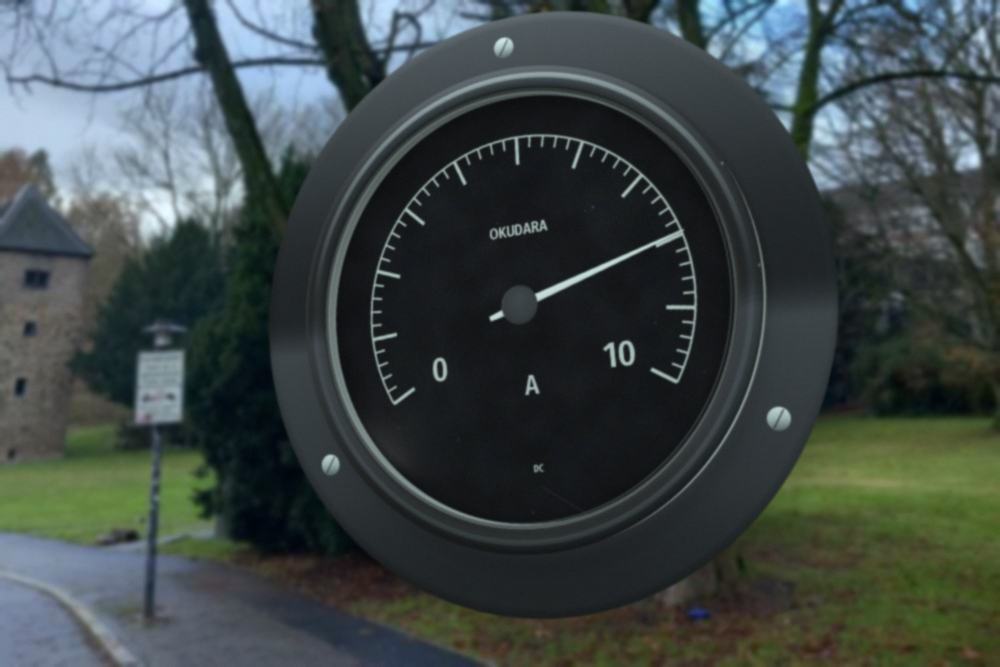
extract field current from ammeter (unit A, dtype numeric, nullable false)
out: 8 A
